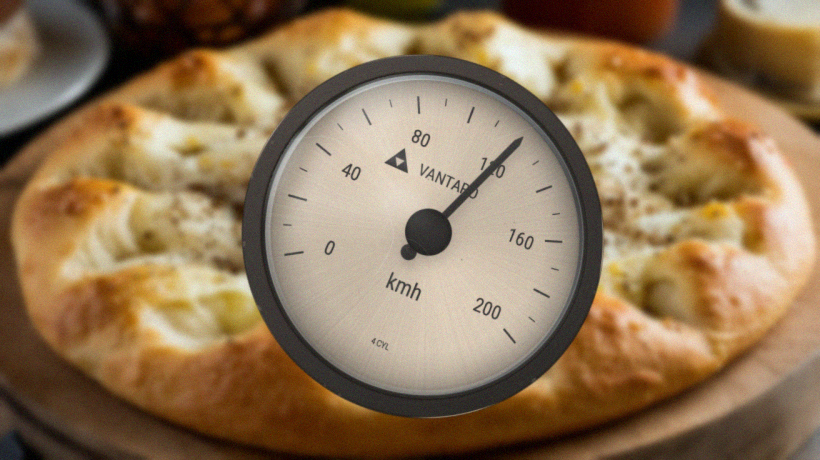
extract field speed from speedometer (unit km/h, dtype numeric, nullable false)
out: 120 km/h
